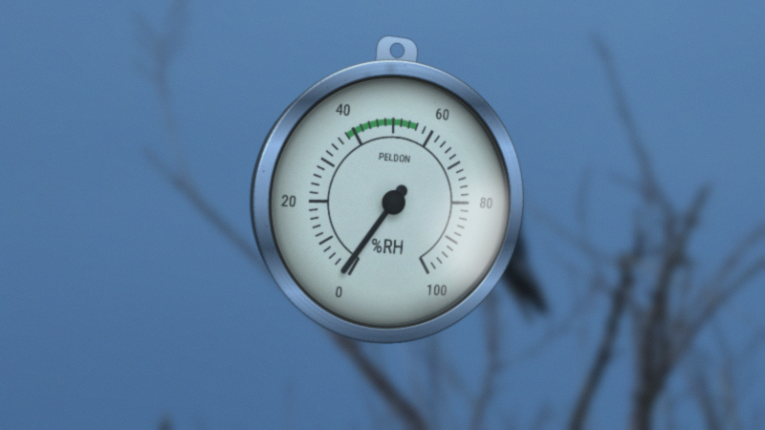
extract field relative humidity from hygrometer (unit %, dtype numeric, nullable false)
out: 2 %
